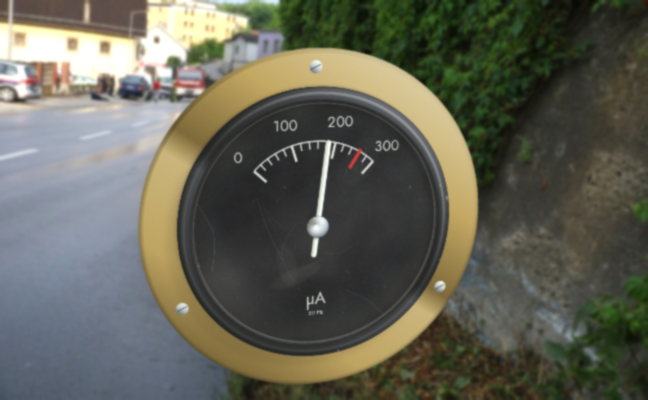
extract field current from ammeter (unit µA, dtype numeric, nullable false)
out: 180 µA
